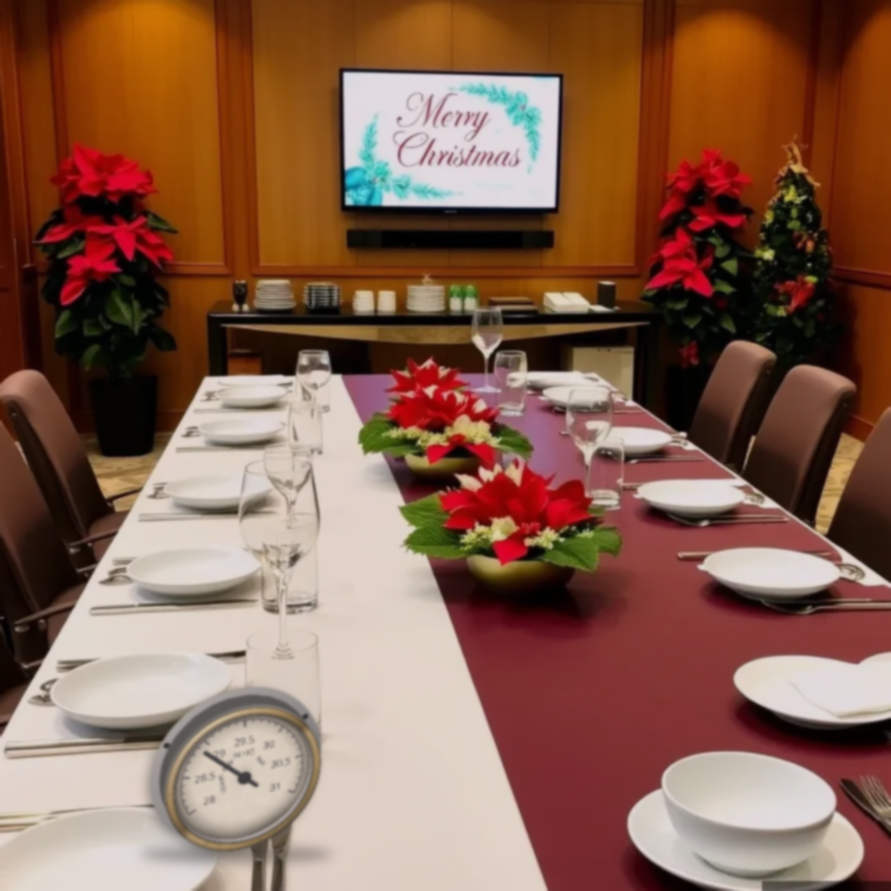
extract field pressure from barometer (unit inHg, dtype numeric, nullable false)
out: 28.9 inHg
